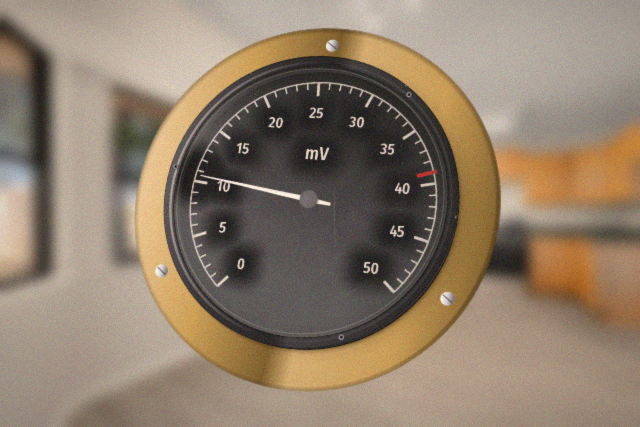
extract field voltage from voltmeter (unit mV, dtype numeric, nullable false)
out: 10.5 mV
